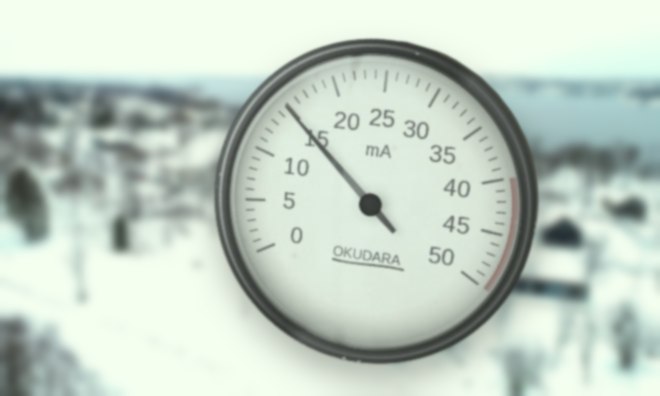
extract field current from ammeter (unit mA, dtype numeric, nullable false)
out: 15 mA
